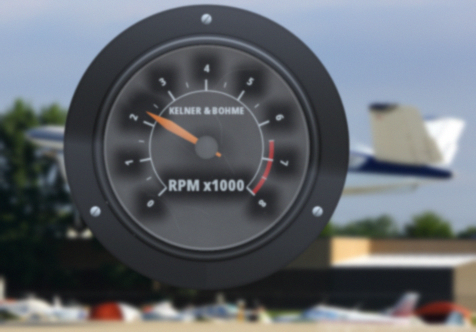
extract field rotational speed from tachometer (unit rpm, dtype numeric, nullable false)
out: 2250 rpm
